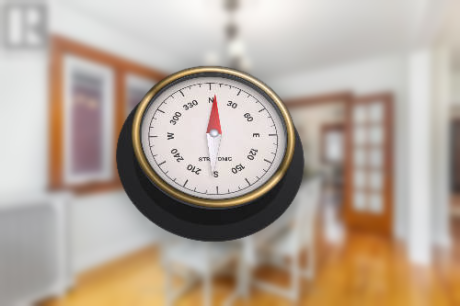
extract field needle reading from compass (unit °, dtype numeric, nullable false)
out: 5 °
